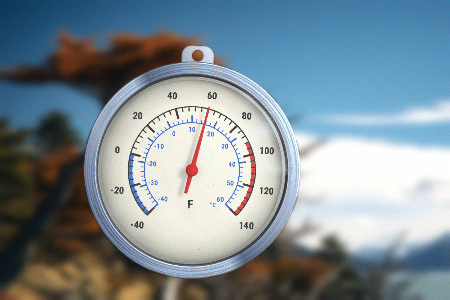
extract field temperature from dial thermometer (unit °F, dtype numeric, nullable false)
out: 60 °F
